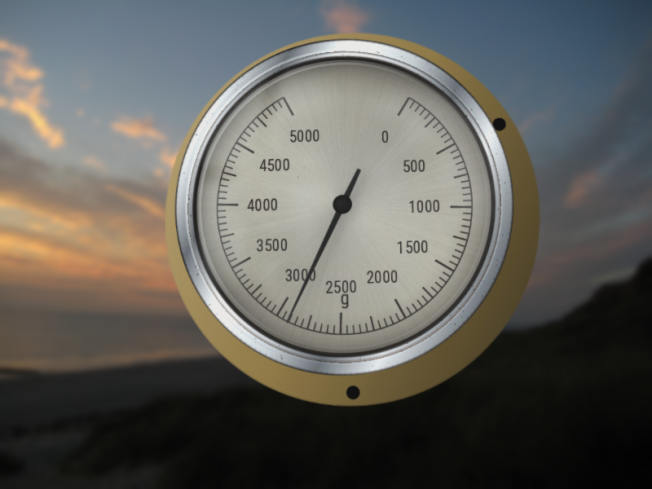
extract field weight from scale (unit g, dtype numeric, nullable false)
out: 2900 g
